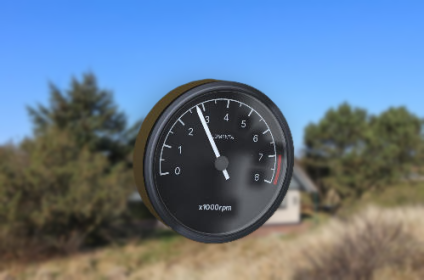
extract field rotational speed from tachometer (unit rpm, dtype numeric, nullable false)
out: 2750 rpm
